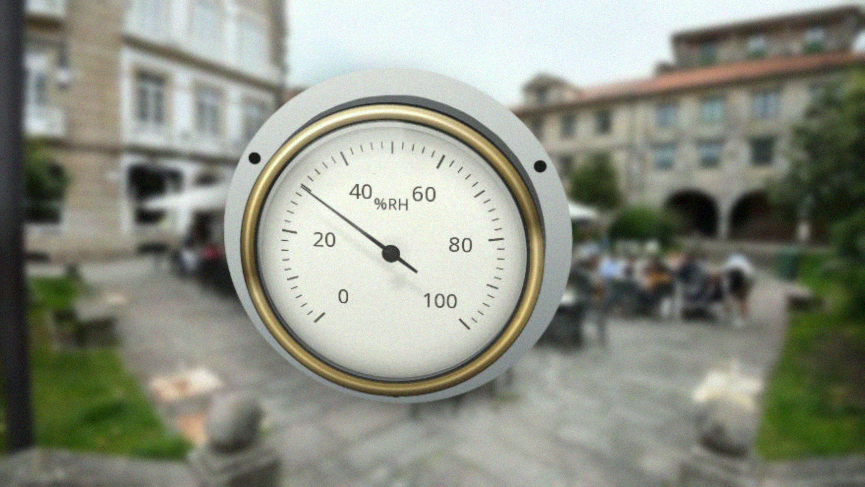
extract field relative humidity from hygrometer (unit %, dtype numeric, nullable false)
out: 30 %
